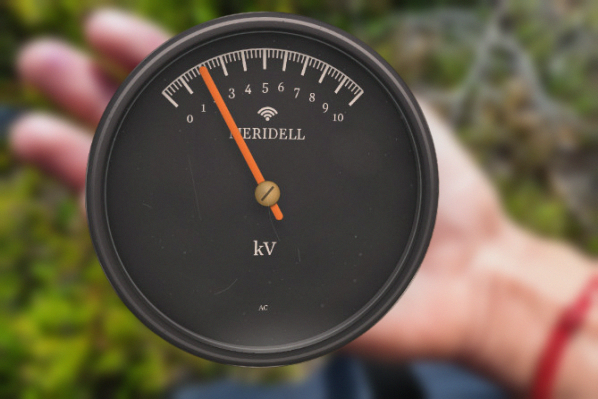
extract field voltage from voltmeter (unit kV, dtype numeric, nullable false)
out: 2 kV
